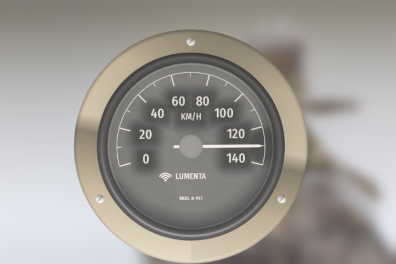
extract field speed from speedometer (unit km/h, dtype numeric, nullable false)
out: 130 km/h
